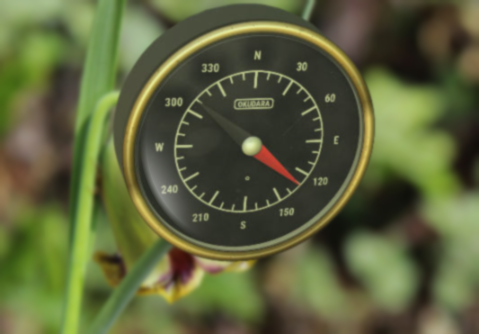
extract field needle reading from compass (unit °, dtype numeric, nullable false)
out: 130 °
